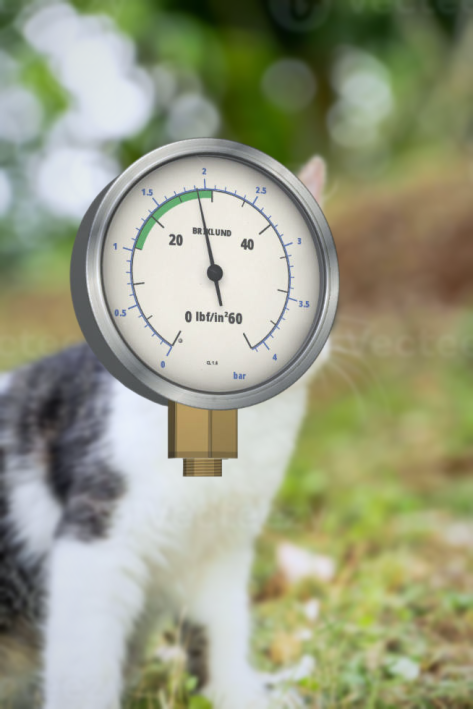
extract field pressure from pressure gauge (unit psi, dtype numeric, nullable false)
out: 27.5 psi
